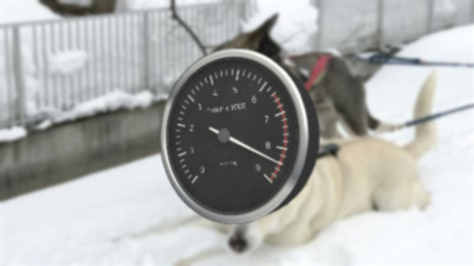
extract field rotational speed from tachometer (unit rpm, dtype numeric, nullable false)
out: 8400 rpm
